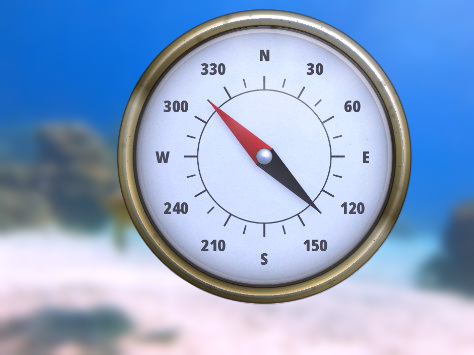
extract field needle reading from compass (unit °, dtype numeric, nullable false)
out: 315 °
